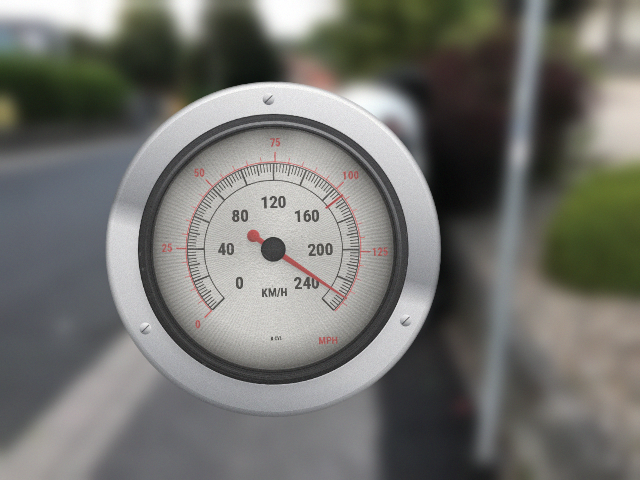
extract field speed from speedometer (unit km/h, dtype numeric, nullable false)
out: 230 km/h
